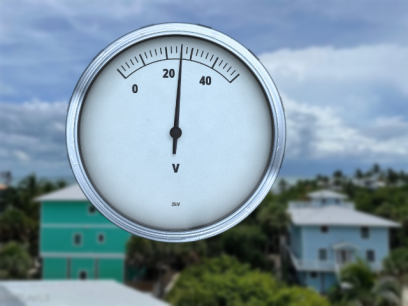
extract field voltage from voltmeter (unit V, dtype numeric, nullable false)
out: 26 V
